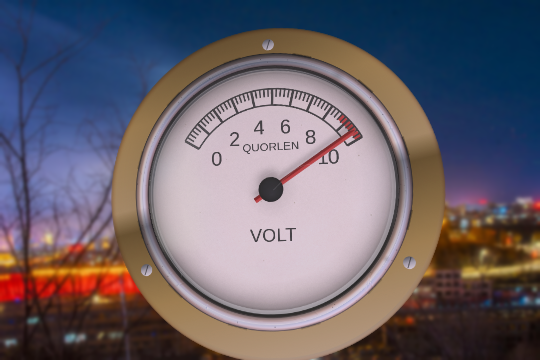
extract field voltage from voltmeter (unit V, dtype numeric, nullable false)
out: 9.6 V
